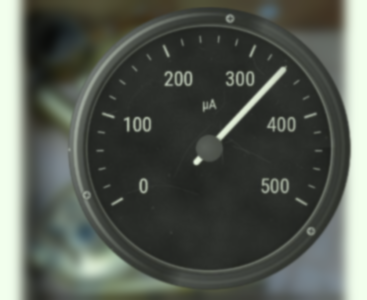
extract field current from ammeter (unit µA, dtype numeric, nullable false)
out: 340 µA
